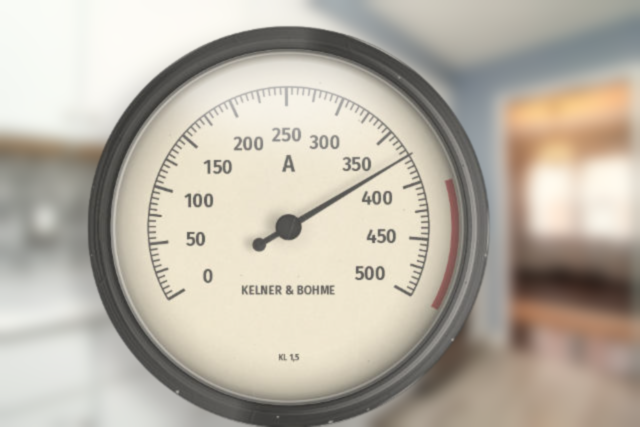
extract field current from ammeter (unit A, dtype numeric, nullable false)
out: 375 A
